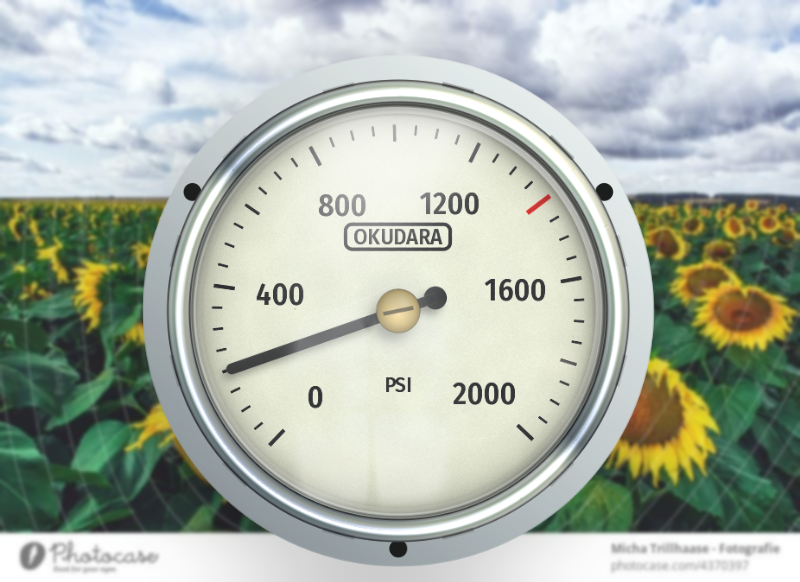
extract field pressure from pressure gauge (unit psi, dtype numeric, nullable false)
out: 200 psi
